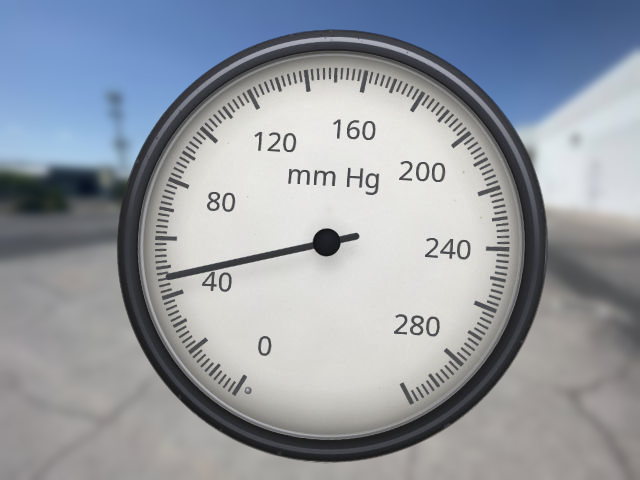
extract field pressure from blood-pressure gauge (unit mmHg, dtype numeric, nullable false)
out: 46 mmHg
